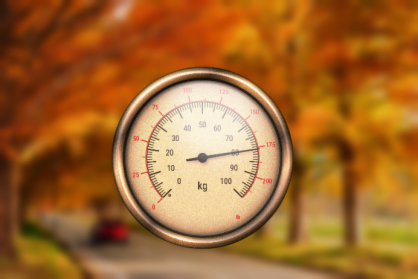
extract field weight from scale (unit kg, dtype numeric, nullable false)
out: 80 kg
